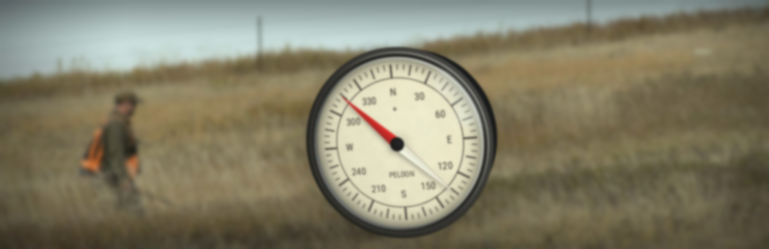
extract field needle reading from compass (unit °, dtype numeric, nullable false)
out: 315 °
